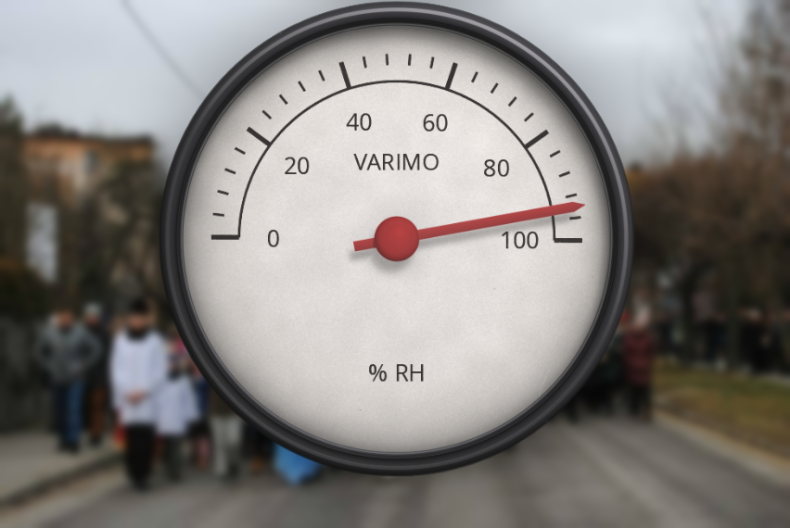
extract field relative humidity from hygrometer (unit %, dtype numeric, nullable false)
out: 94 %
